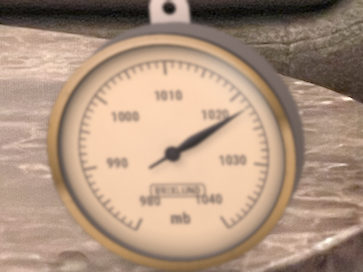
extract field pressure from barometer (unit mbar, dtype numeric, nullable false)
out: 1022 mbar
